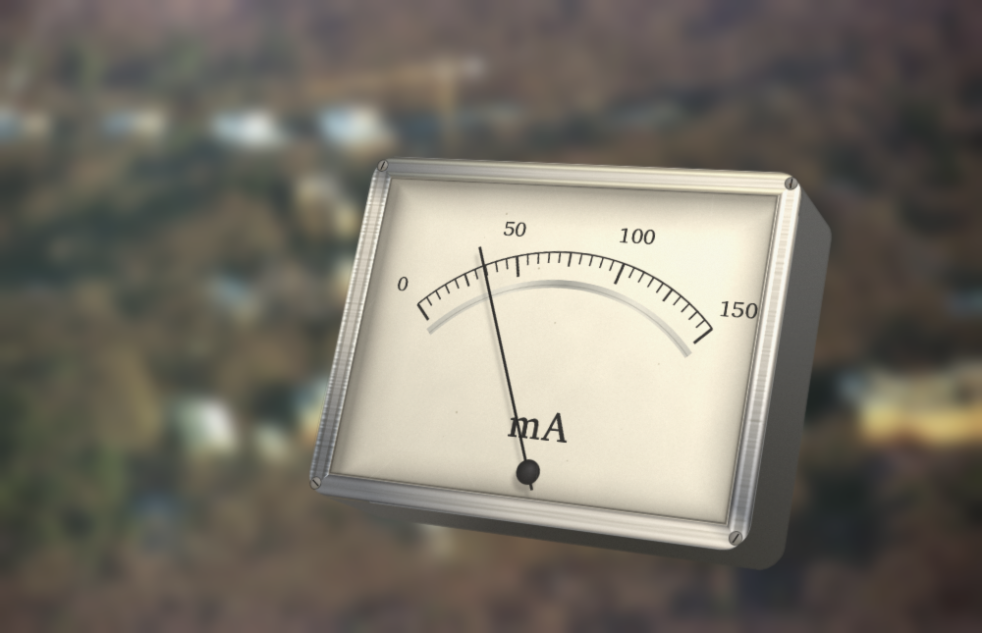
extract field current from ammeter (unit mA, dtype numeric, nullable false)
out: 35 mA
